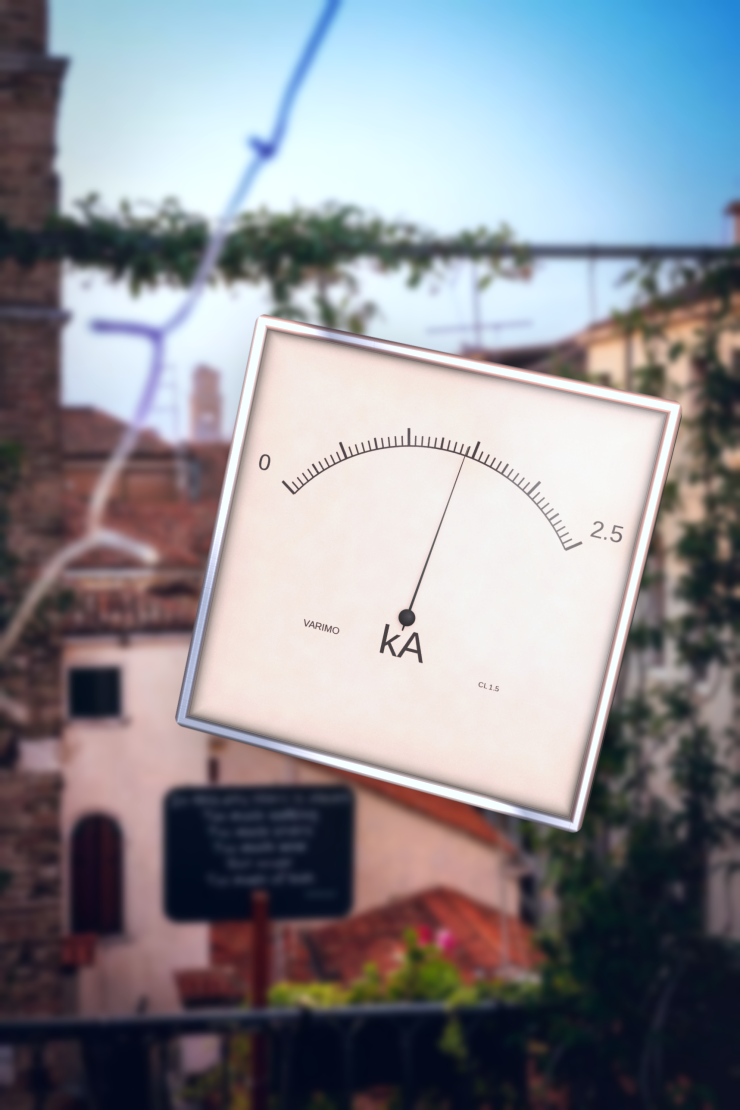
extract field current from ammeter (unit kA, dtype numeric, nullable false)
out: 1.45 kA
